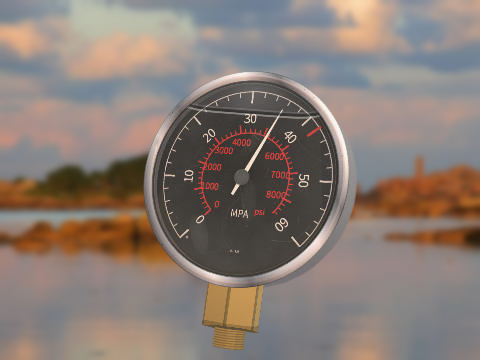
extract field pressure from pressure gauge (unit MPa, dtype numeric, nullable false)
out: 36 MPa
